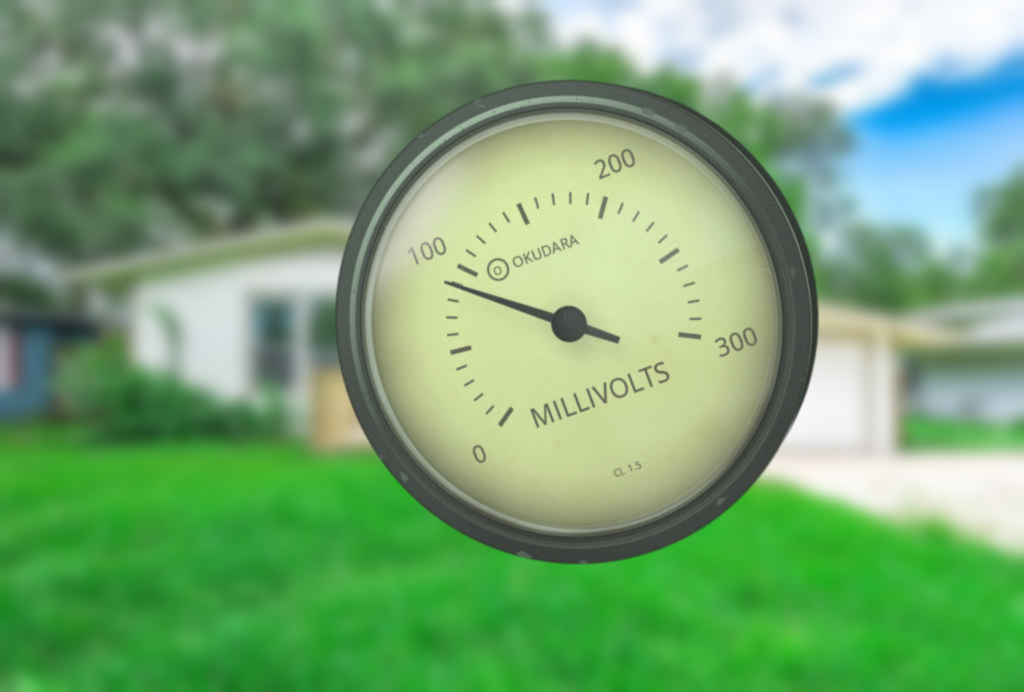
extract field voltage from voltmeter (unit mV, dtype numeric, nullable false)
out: 90 mV
